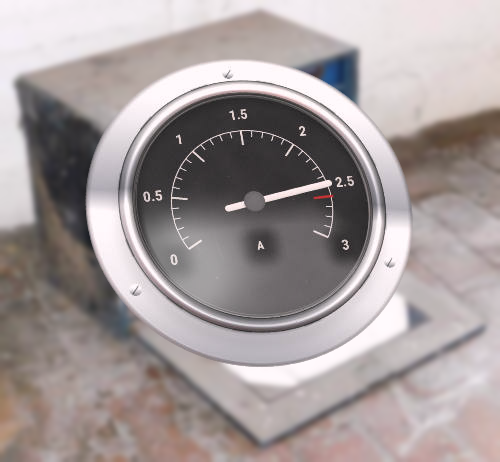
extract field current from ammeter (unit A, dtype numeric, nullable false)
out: 2.5 A
